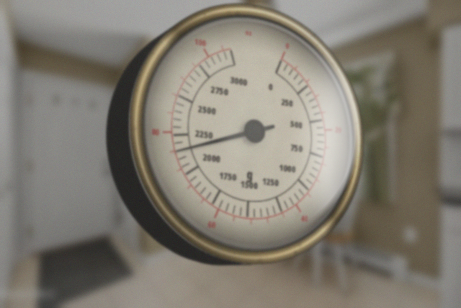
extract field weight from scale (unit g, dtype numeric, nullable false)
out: 2150 g
